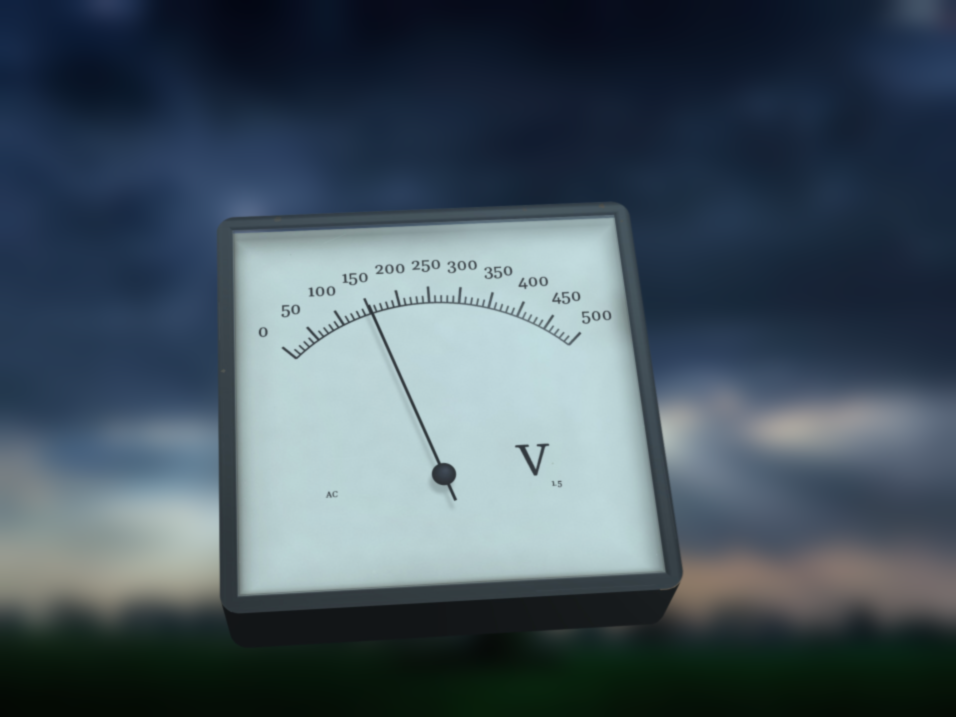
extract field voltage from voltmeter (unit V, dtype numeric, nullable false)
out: 150 V
